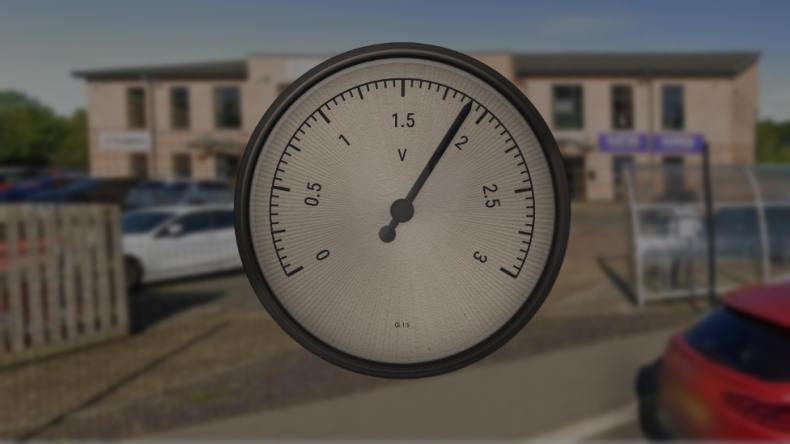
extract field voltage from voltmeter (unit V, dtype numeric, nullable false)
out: 1.9 V
